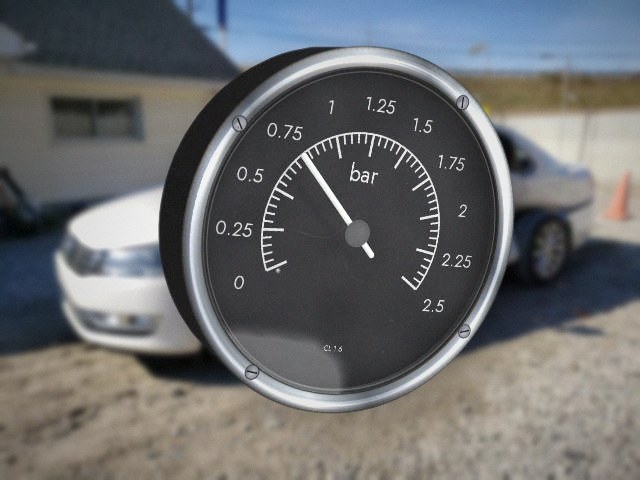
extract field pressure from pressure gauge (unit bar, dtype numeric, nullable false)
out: 0.75 bar
